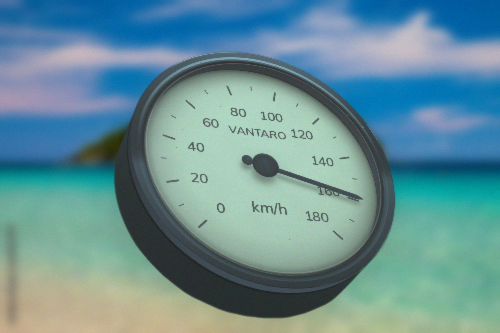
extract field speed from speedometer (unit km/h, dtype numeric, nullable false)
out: 160 km/h
